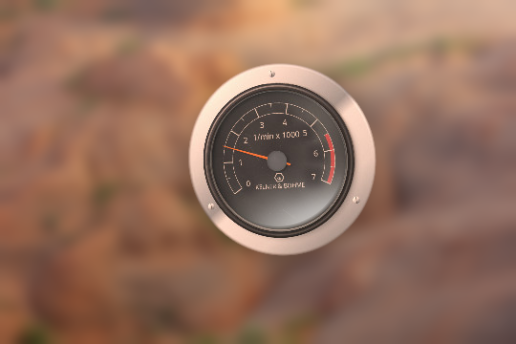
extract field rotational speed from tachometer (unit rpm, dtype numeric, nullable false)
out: 1500 rpm
